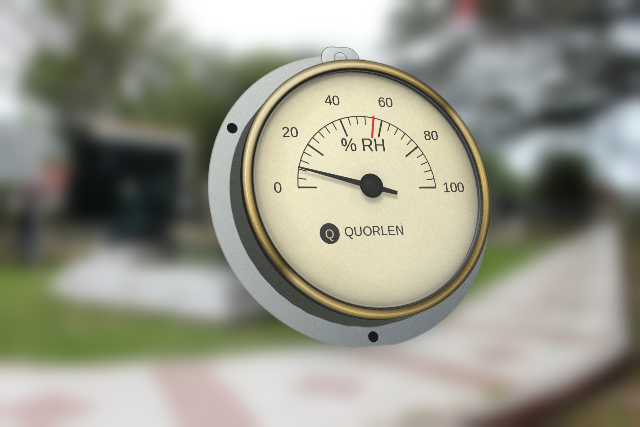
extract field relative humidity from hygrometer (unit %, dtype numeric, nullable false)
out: 8 %
